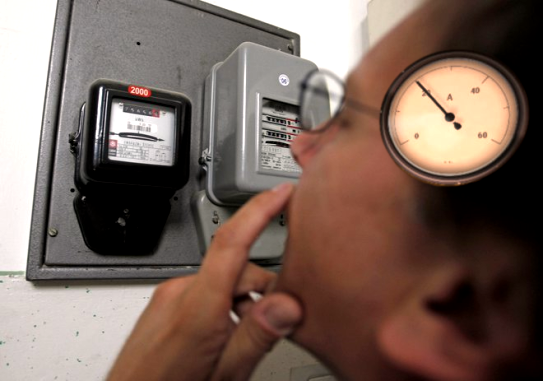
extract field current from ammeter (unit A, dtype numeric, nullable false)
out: 20 A
